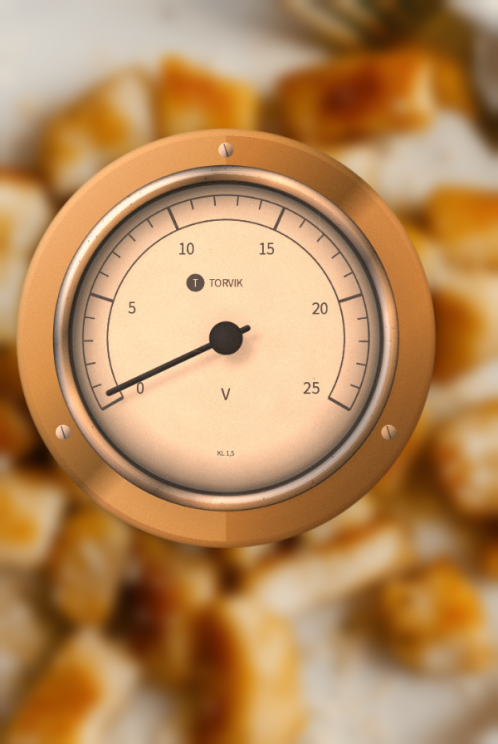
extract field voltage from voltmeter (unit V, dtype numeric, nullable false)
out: 0.5 V
